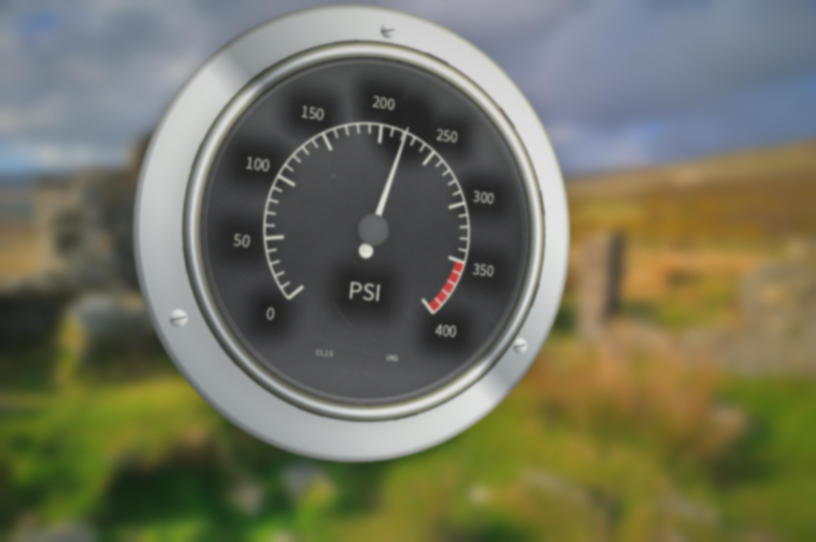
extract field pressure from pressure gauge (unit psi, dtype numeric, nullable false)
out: 220 psi
